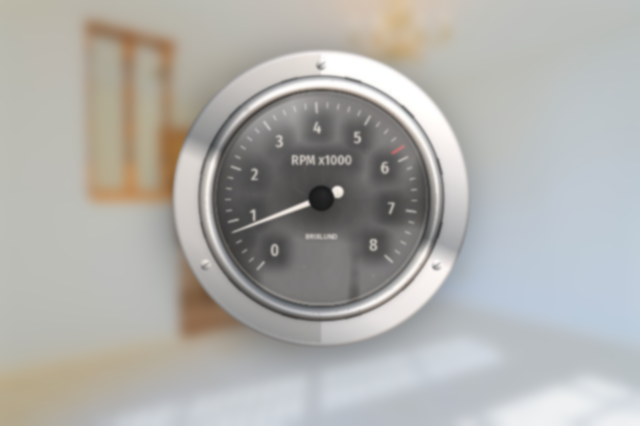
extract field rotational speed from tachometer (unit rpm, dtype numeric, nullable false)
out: 800 rpm
